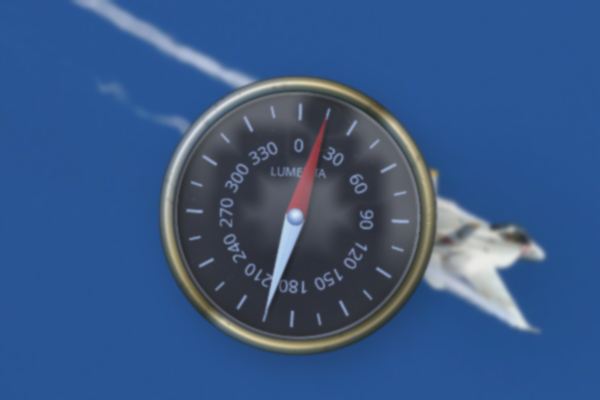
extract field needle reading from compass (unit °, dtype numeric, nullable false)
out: 15 °
